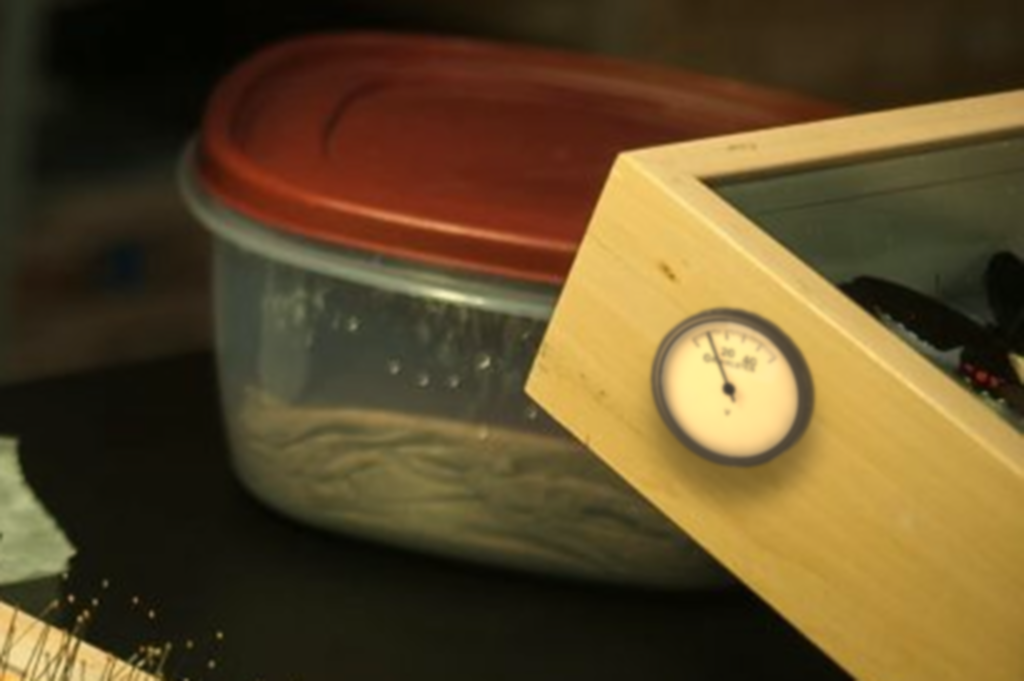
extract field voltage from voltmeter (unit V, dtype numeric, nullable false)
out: 10 V
